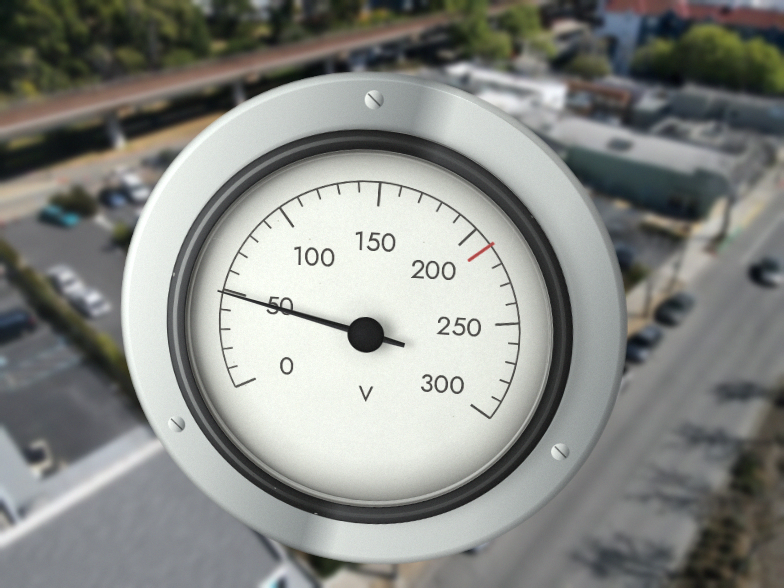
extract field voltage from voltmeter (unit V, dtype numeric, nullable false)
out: 50 V
